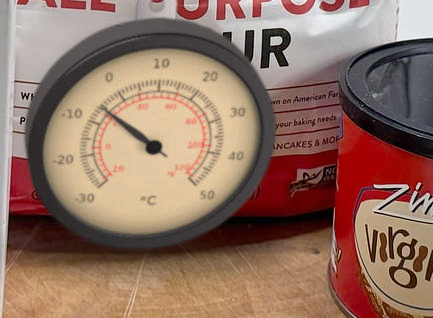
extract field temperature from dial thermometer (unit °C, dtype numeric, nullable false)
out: -5 °C
